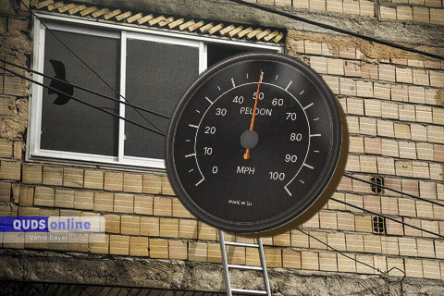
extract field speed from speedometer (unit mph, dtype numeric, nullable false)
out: 50 mph
